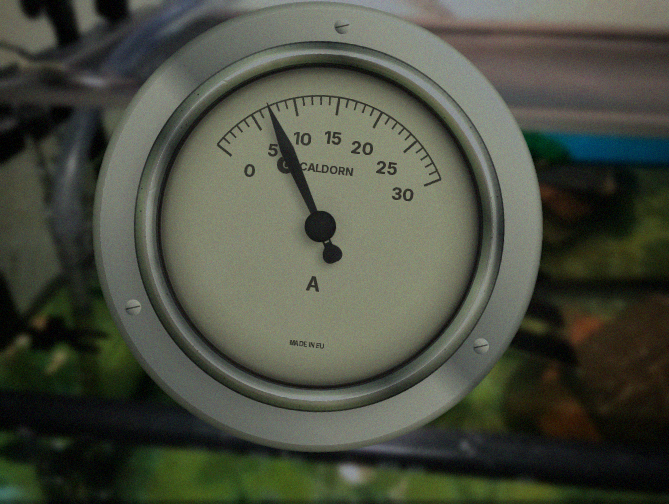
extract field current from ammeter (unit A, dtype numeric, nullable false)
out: 7 A
